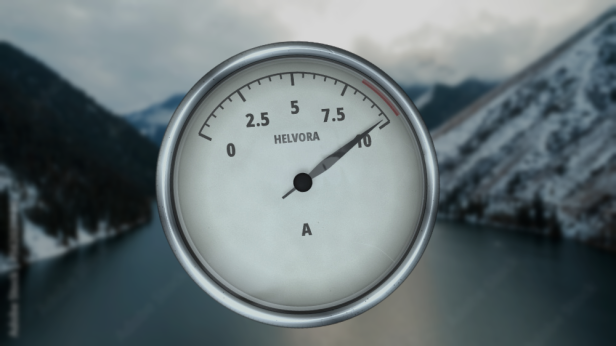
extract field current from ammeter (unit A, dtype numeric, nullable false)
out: 9.75 A
